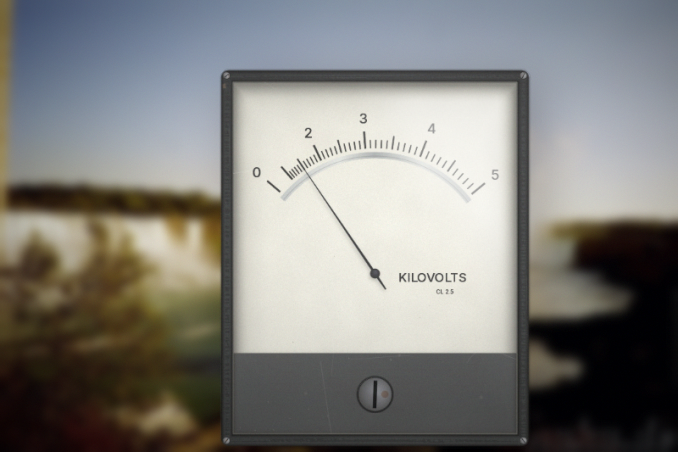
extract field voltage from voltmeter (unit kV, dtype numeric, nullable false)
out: 1.5 kV
